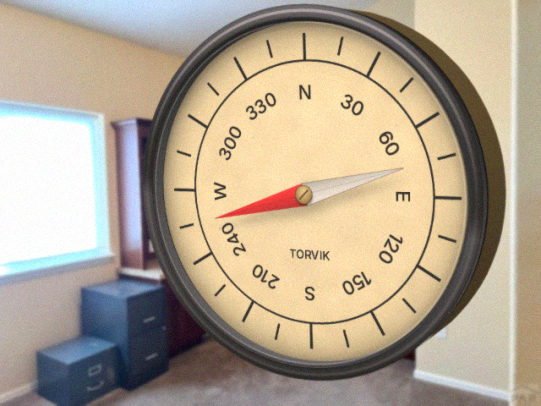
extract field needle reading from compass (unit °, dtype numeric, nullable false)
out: 255 °
